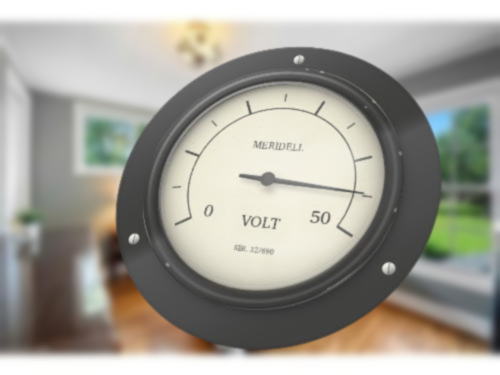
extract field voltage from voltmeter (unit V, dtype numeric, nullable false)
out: 45 V
